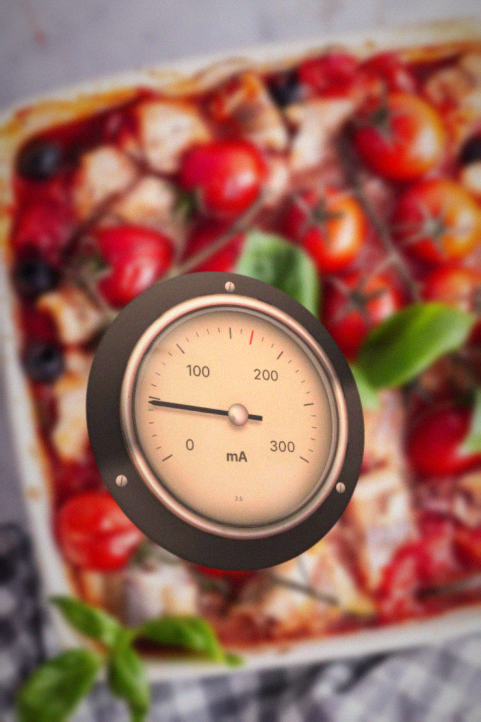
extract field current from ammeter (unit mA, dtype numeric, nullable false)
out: 45 mA
